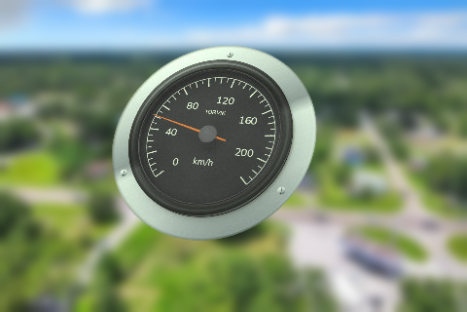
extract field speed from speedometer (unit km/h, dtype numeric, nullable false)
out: 50 km/h
